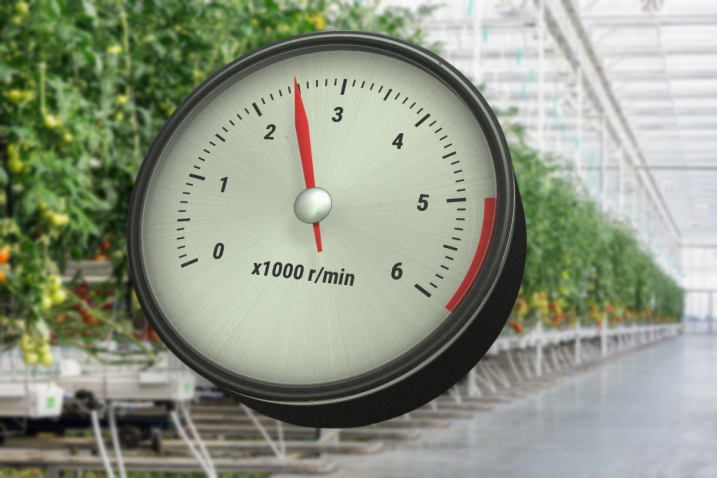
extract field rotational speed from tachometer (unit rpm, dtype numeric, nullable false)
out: 2500 rpm
